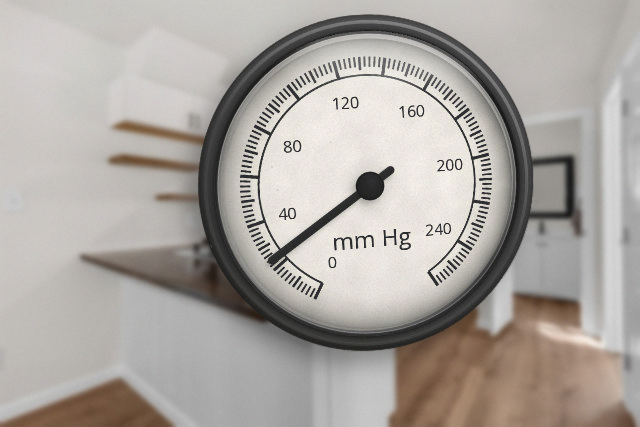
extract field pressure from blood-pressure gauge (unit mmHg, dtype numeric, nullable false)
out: 24 mmHg
